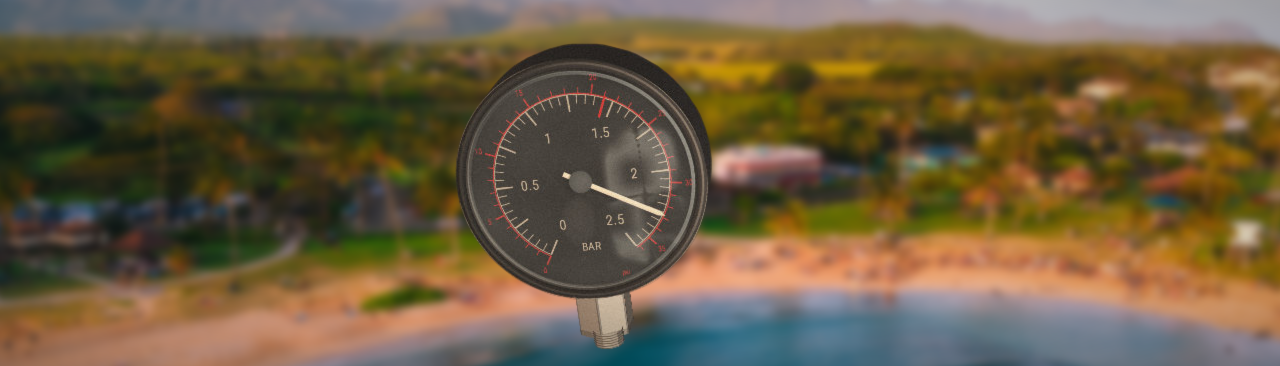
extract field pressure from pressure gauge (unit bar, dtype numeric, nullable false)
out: 2.25 bar
